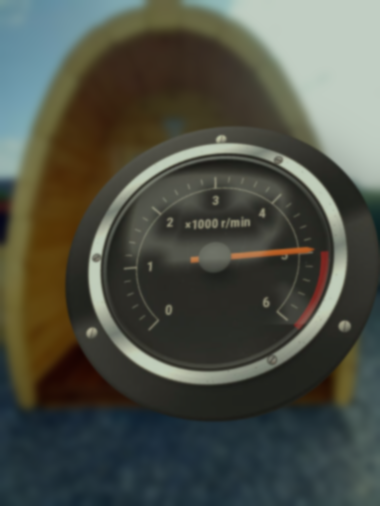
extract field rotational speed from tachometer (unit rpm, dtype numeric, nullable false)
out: 5000 rpm
